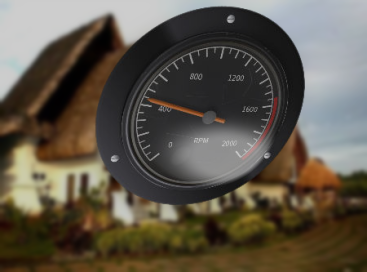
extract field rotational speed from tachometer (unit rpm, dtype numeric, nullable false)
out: 450 rpm
